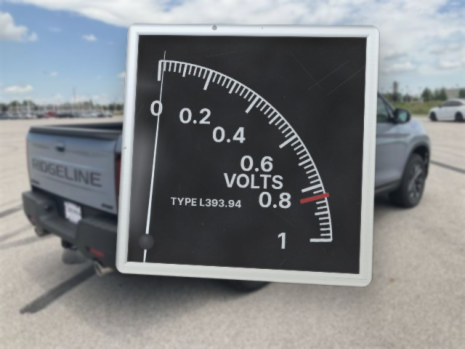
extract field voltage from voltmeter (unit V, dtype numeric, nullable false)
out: 0.02 V
